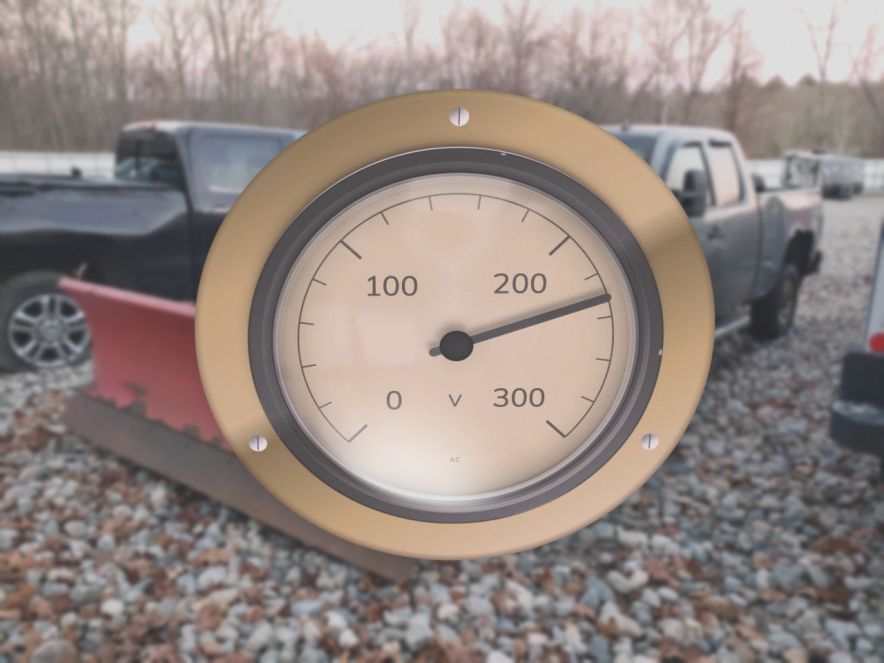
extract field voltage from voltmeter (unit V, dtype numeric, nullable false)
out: 230 V
